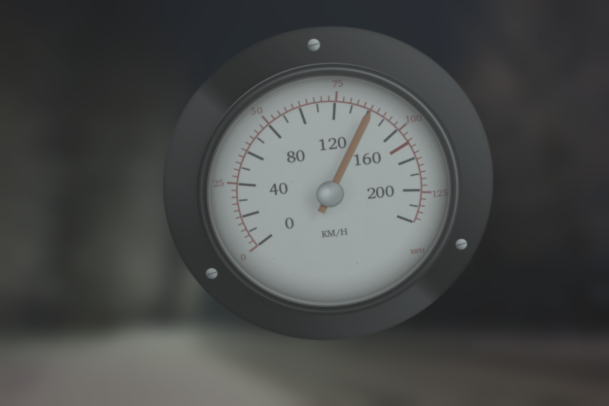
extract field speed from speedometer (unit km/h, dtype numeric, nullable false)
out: 140 km/h
